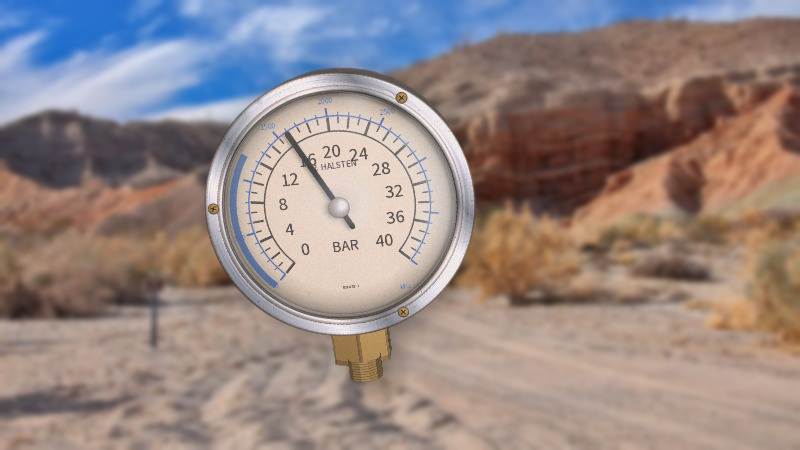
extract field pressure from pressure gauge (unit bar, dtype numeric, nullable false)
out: 16 bar
